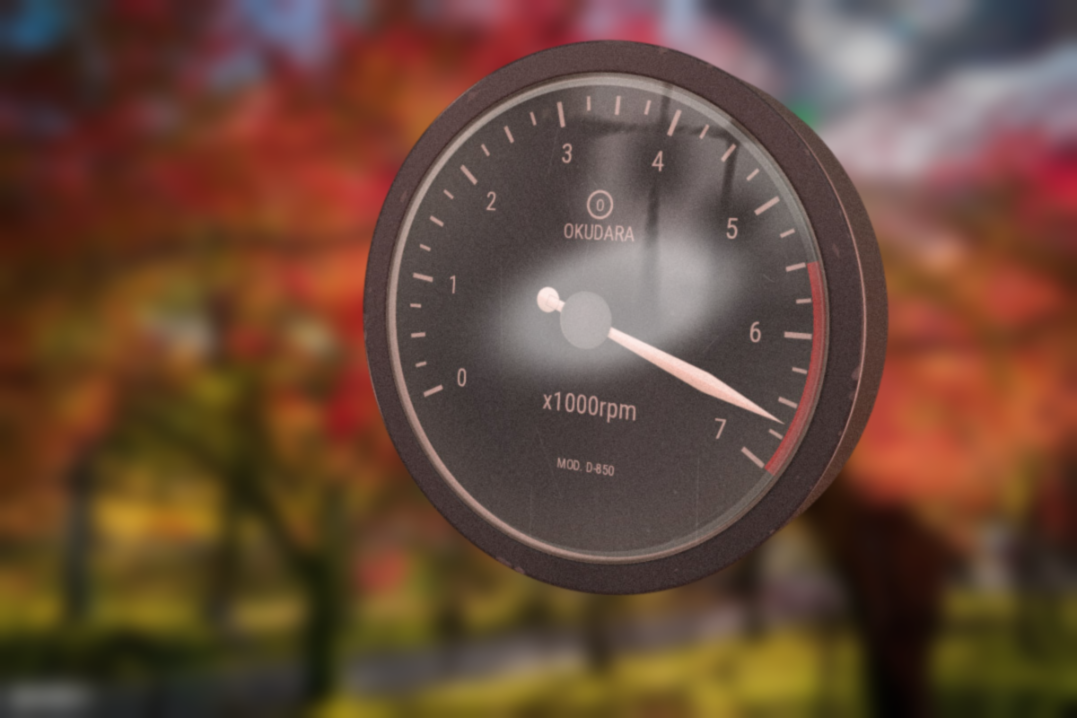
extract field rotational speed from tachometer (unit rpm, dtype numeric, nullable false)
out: 6625 rpm
